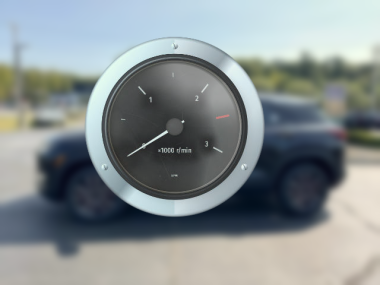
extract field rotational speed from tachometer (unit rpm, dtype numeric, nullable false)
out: 0 rpm
